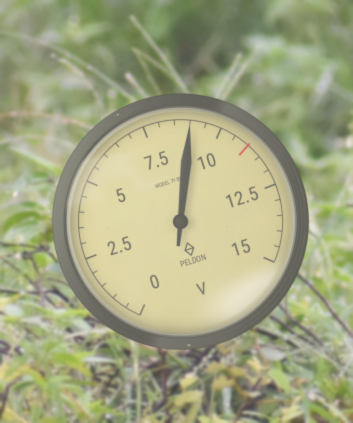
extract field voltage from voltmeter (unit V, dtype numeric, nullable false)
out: 9 V
